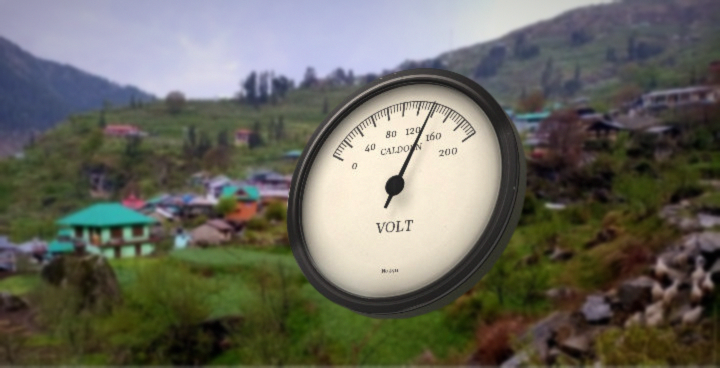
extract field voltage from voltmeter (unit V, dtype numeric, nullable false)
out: 140 V
